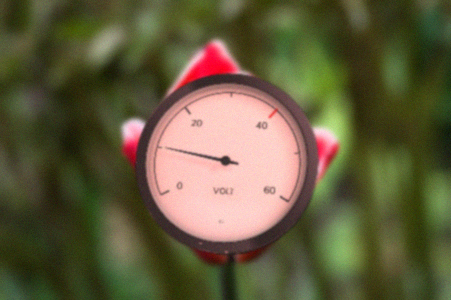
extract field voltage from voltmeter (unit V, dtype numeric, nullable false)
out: 10 V
